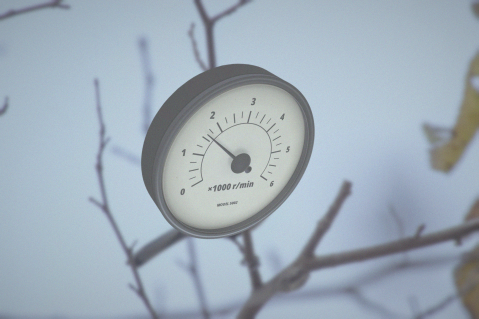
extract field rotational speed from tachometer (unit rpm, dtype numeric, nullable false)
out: 1625 rpm
